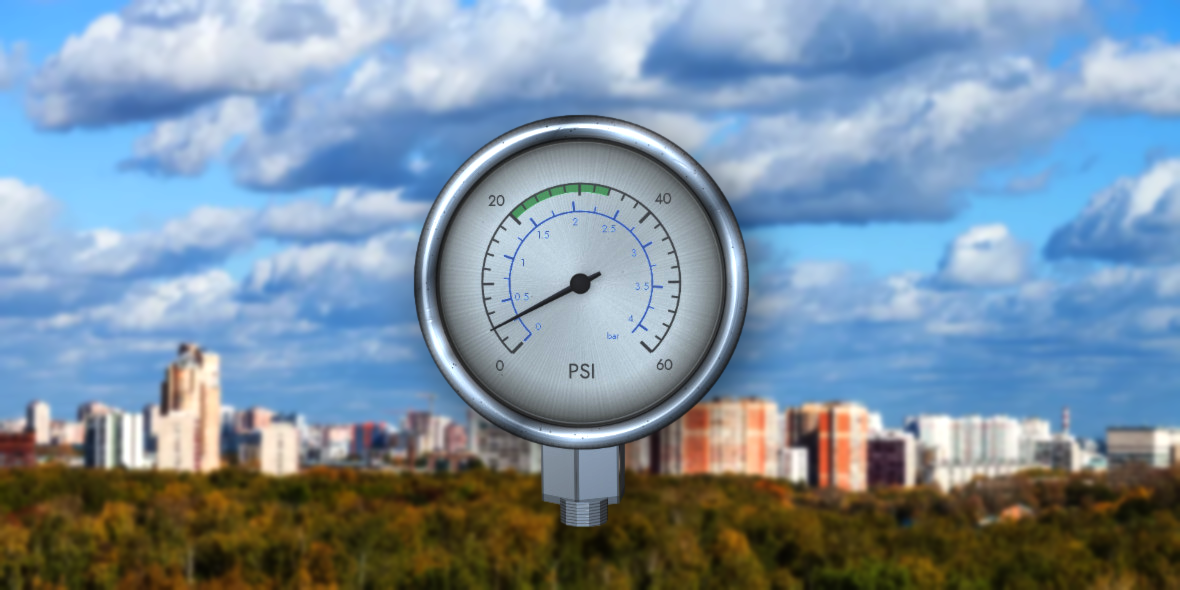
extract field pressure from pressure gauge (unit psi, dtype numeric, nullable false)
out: 4 psi
